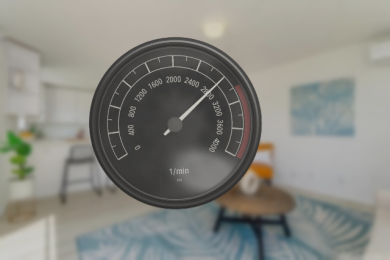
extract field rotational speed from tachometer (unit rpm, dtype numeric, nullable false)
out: 2800 rpm
